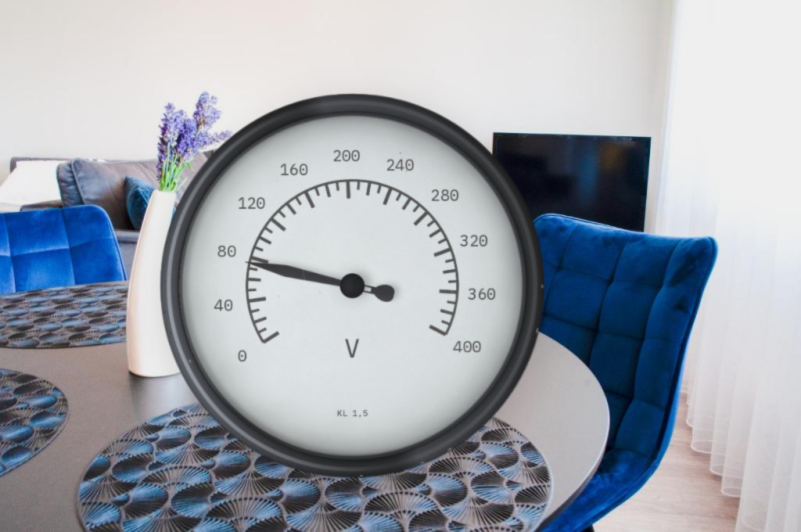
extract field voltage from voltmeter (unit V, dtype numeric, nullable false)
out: 75 V
